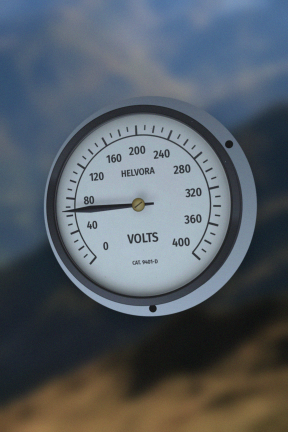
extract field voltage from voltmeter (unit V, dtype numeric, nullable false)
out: 65 V
